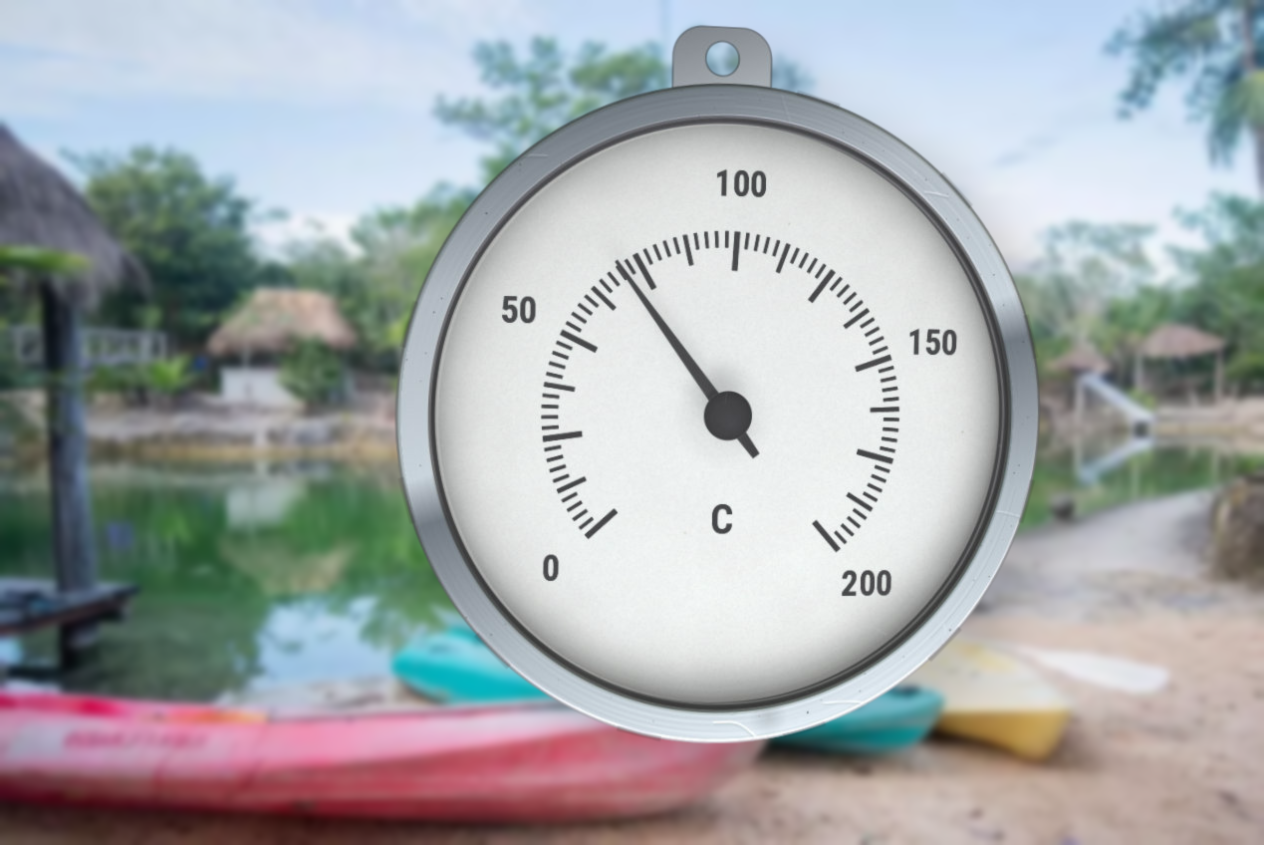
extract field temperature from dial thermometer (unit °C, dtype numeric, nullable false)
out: 70 °C
